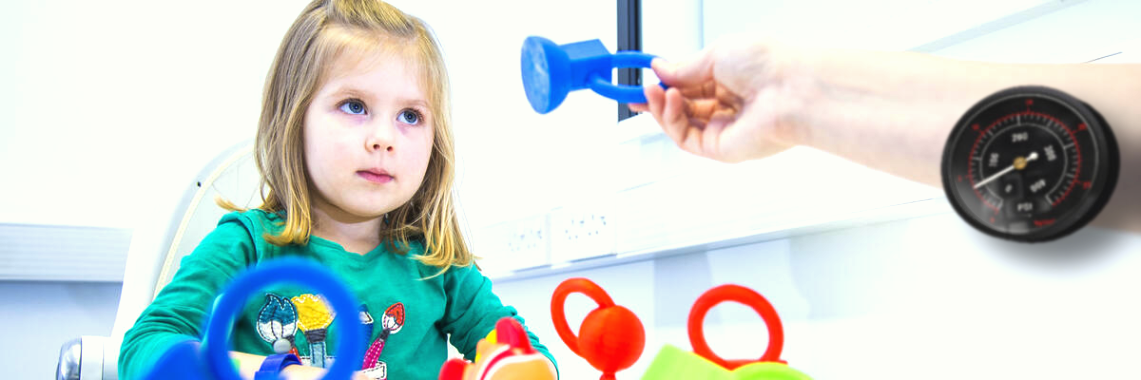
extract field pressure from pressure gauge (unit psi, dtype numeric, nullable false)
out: 50 psi
